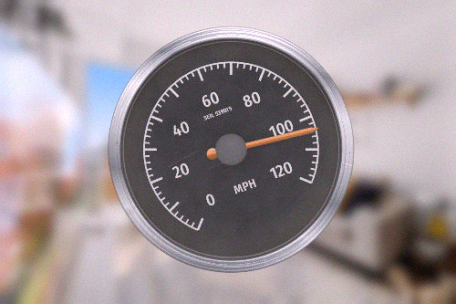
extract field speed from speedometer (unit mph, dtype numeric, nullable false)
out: 104 mph
